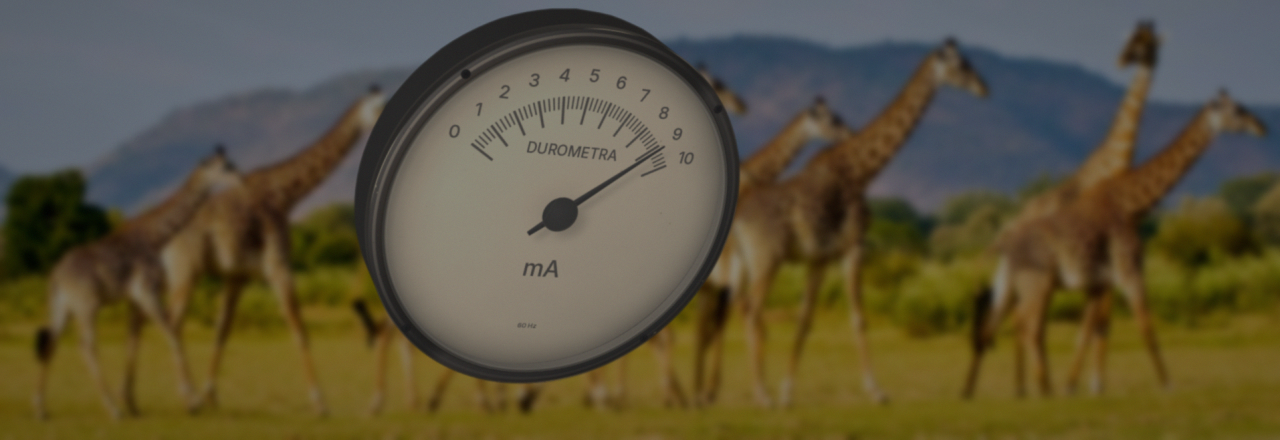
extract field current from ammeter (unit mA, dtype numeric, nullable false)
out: 9 mA
